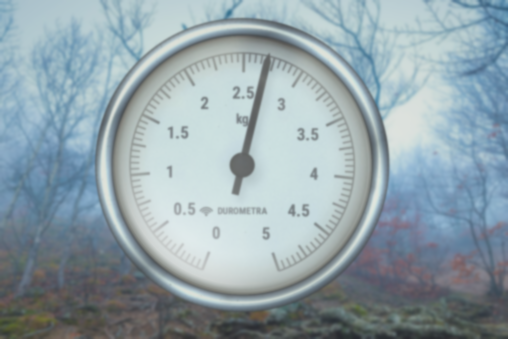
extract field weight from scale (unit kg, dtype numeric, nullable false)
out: 2.7 kg
